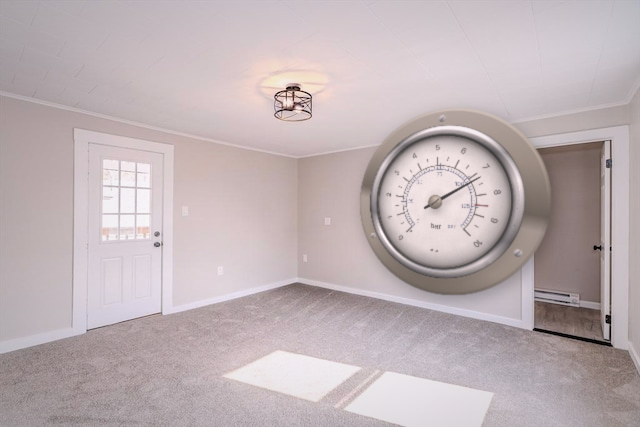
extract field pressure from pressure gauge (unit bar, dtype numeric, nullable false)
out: 7.25 bar
